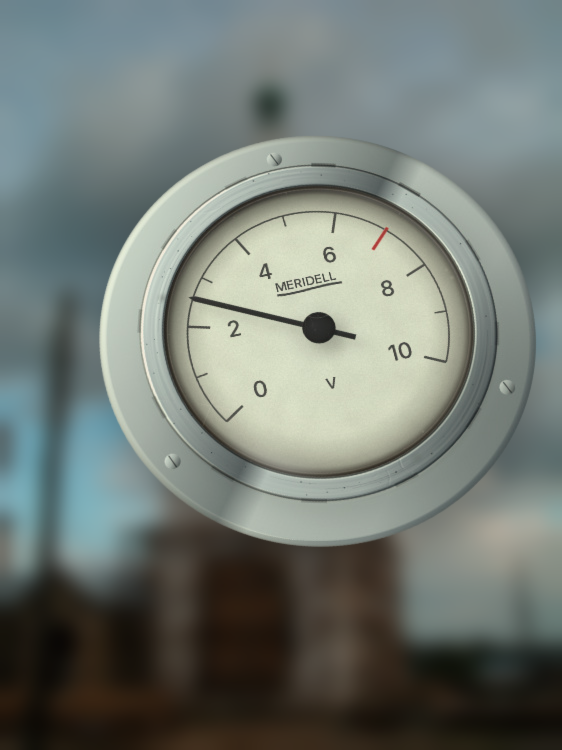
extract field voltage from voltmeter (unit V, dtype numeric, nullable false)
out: 2.5 V
